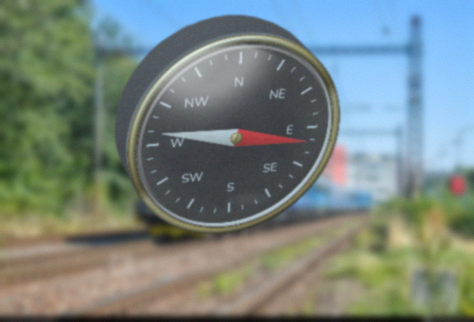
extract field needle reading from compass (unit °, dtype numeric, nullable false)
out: 100 °
